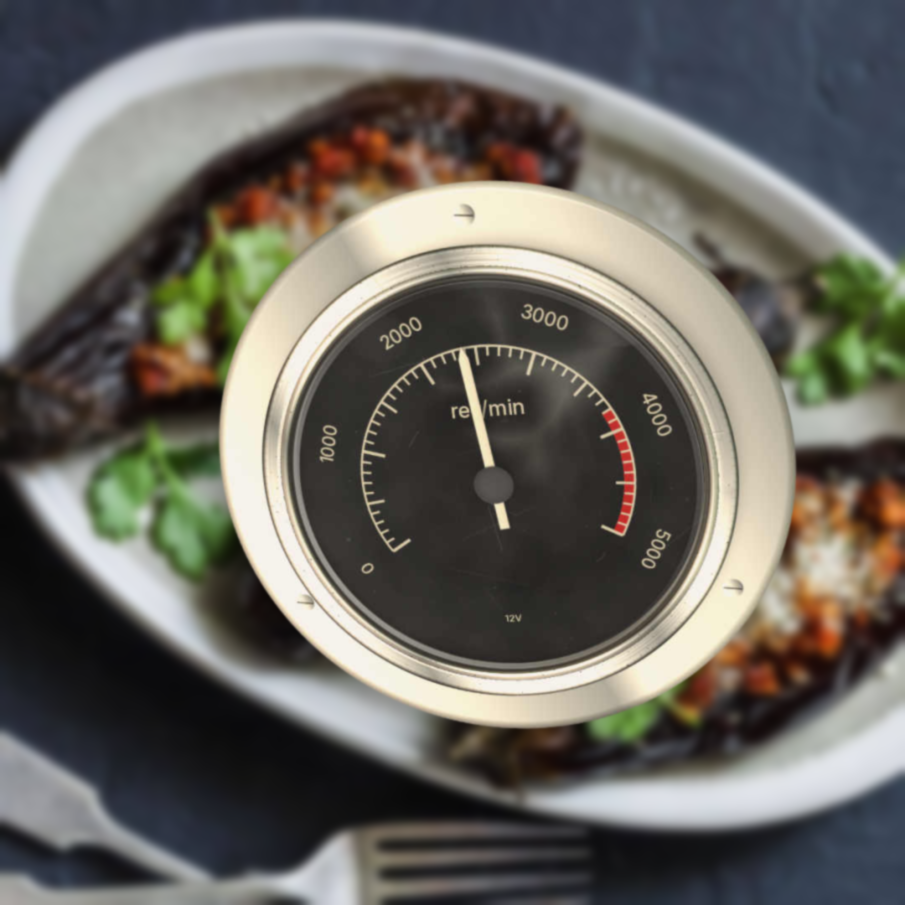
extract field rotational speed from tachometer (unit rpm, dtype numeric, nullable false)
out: 2400 rpm
